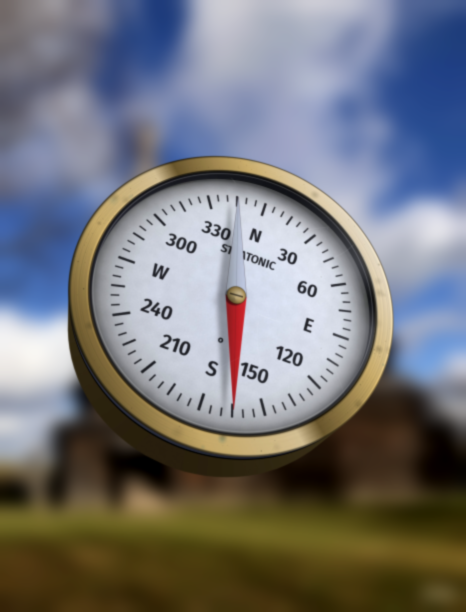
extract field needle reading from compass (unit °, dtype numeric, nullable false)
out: 165 °
